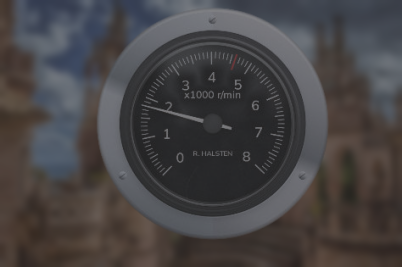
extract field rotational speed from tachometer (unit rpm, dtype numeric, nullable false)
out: 1800 rpm
